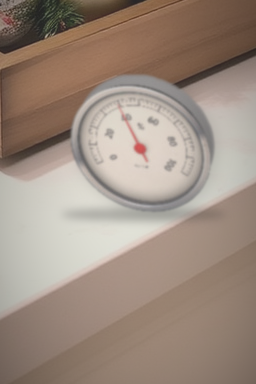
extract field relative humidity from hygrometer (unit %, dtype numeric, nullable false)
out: 40 %
